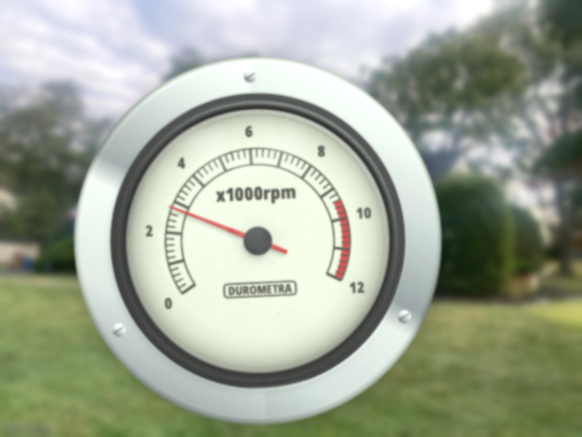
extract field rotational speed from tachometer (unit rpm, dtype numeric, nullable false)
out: 2800 rpm
